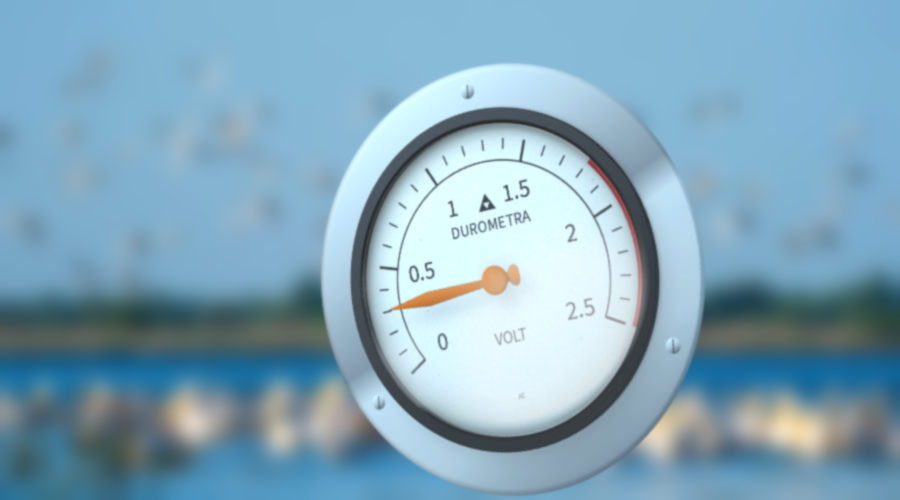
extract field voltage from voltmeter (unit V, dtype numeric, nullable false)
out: 0.3 V
